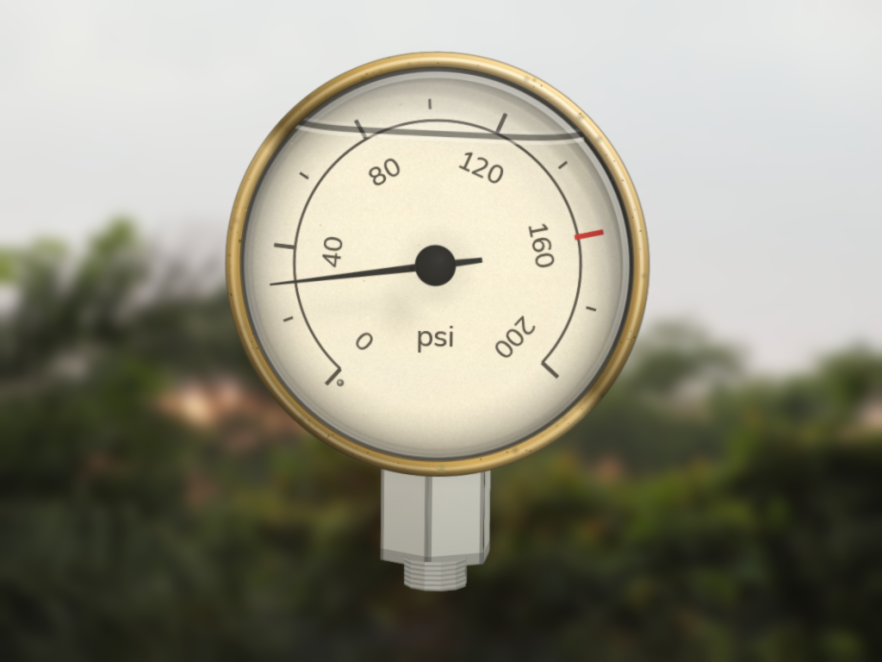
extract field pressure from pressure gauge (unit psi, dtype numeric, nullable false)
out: 30 psi
